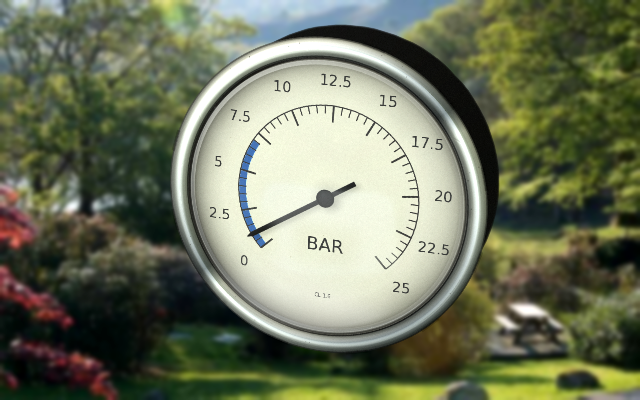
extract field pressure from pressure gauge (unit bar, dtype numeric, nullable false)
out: 1 bar
